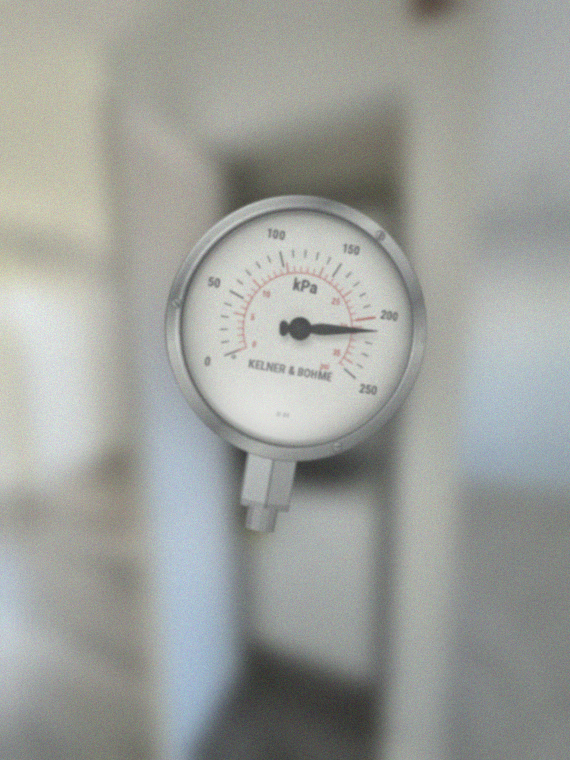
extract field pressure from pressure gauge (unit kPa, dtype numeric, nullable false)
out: 210 kPa
